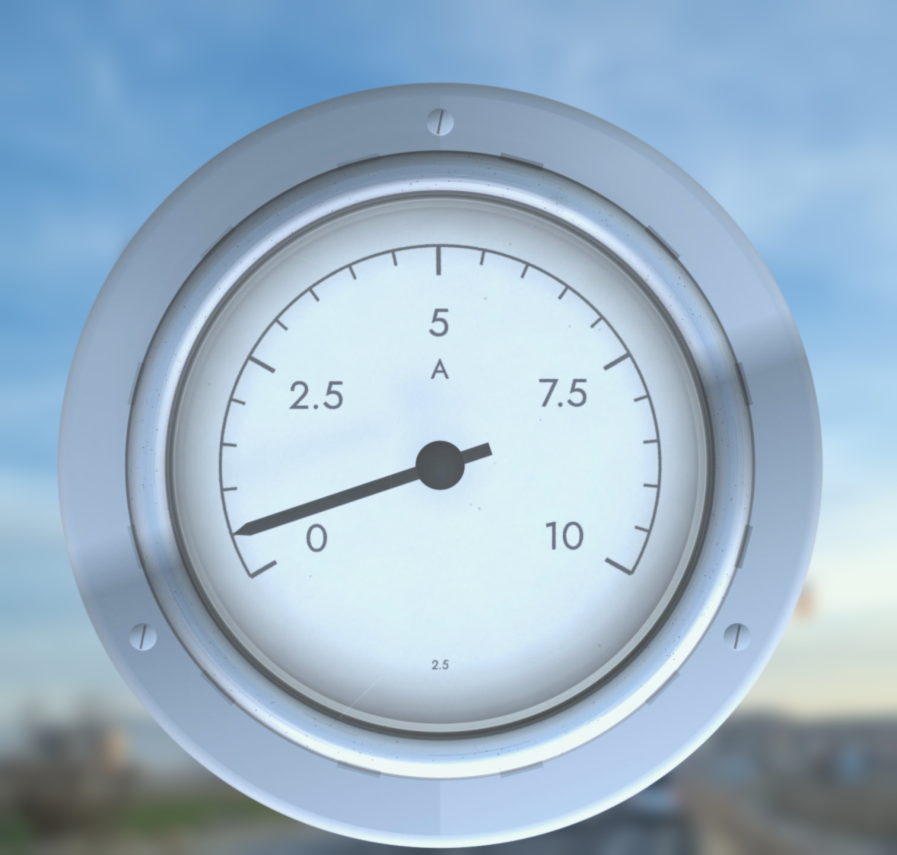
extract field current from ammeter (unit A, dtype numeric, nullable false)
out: 0.5 A
